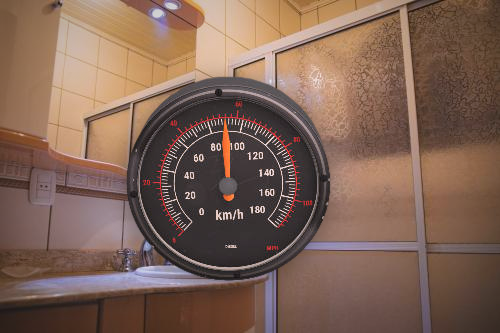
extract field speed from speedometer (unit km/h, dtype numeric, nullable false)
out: 90 km/h
